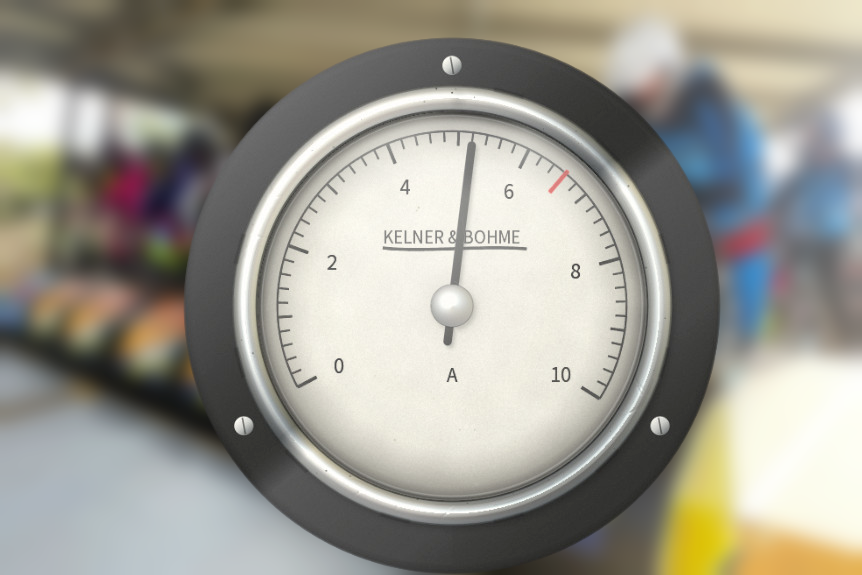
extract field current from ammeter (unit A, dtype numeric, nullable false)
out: 5.2 A
